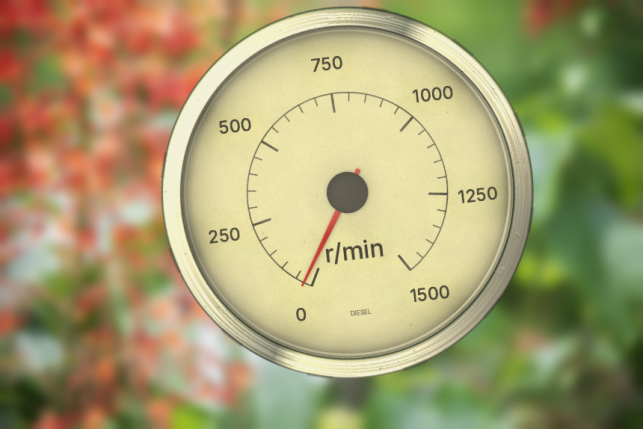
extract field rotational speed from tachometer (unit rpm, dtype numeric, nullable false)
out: 25 rpm
